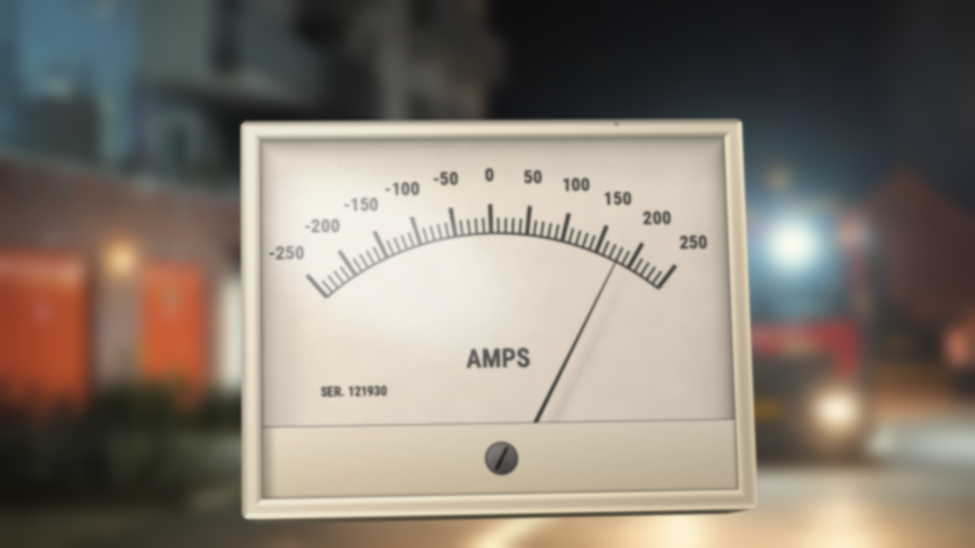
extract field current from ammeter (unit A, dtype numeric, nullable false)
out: 180 A
